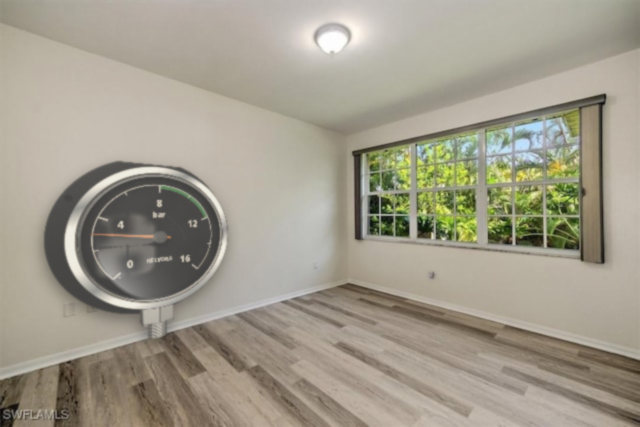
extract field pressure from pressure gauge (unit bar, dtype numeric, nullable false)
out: 3 bar
